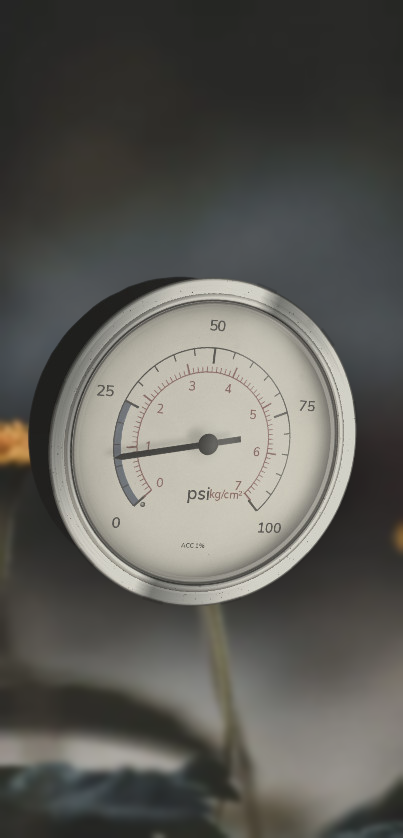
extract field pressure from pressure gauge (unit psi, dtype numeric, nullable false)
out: 12.5 psi
